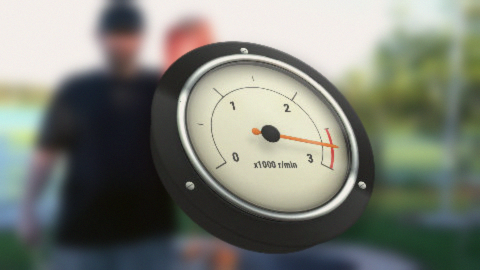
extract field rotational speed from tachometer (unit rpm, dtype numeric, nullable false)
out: 2750 rpm
